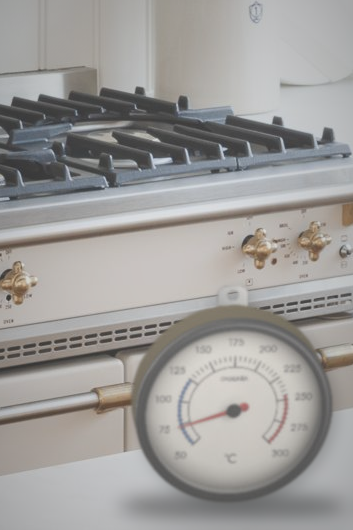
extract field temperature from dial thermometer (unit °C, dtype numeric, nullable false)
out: 75 °C
